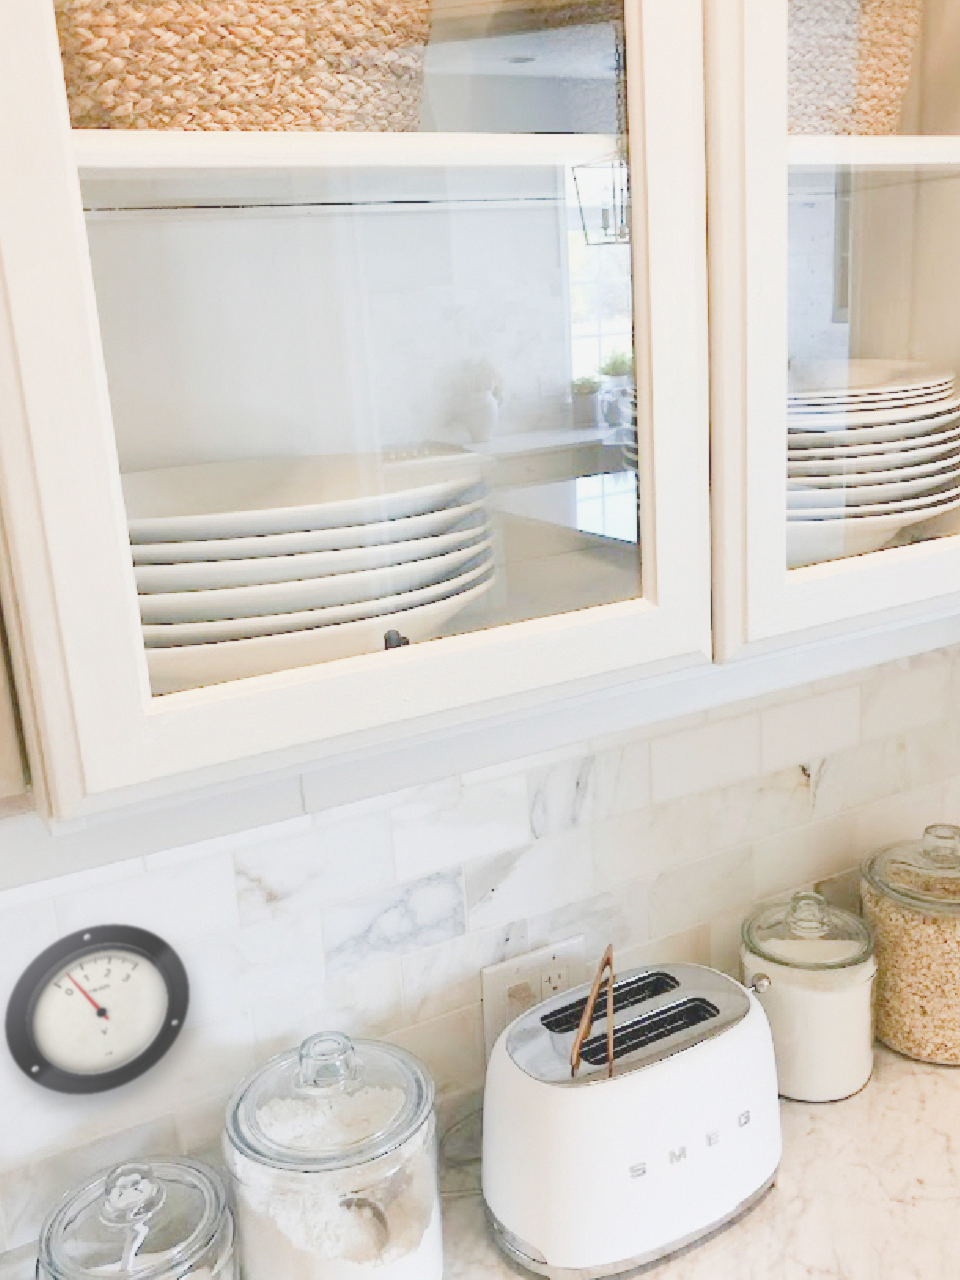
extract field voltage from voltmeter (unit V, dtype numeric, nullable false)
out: 0.5 V
